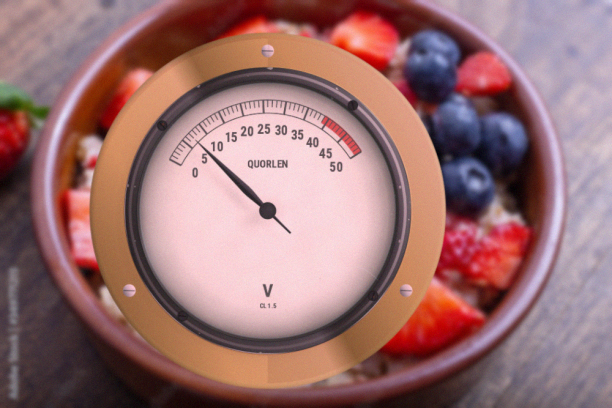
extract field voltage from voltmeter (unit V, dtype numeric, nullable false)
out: 7 V
